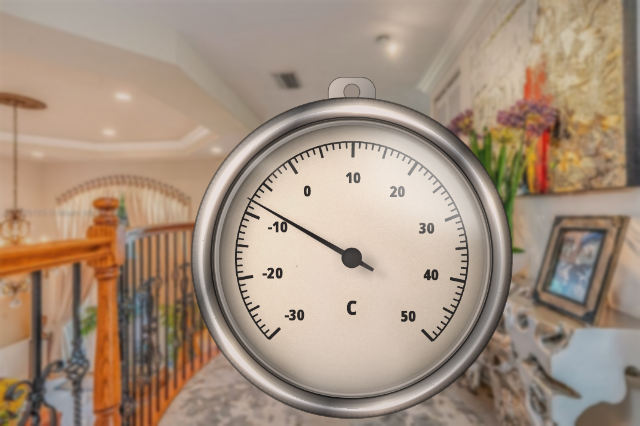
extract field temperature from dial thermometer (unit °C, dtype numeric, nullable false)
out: -8 °C
